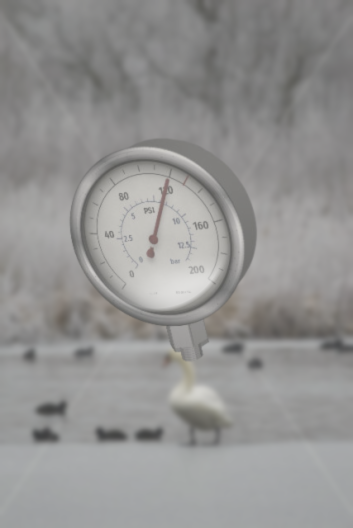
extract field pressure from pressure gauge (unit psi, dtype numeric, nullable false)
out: 120 psi
